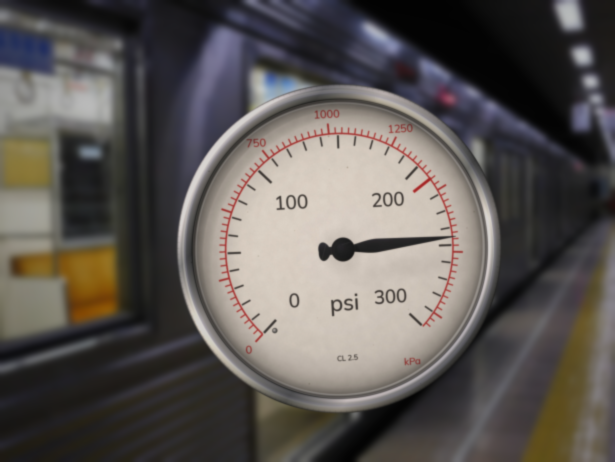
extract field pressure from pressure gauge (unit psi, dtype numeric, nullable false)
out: 245 psi
